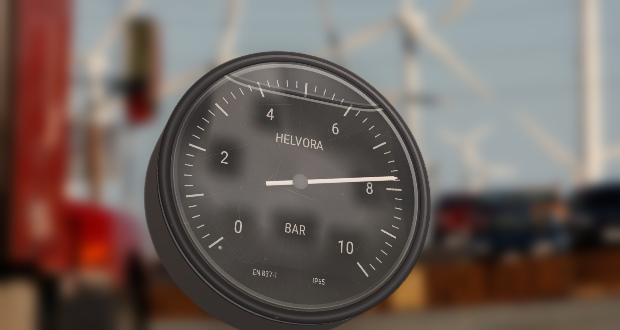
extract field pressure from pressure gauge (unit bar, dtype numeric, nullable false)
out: 7.8 bar
